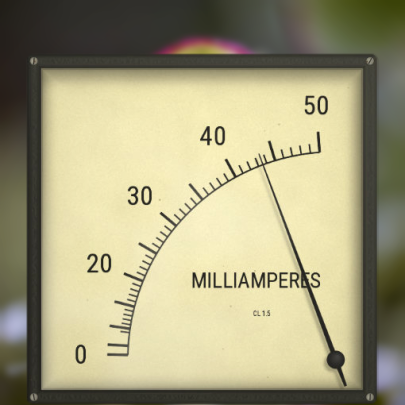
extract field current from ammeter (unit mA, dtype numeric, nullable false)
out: 43.5 mA
